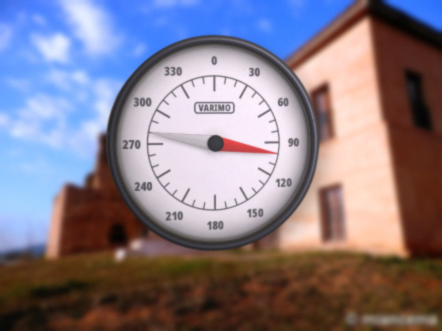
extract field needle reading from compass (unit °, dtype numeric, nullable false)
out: 100 °
